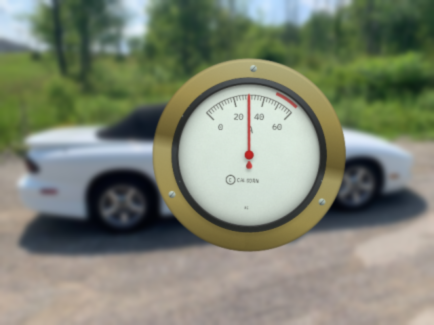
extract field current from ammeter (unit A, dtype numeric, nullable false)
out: 30 A
